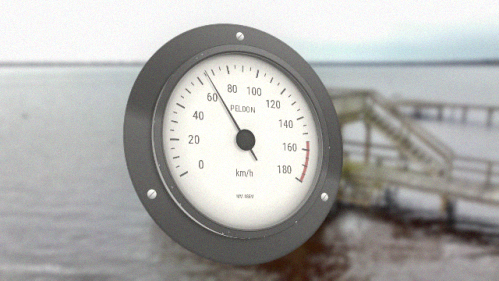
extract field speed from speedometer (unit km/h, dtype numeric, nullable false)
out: 65 km/h
